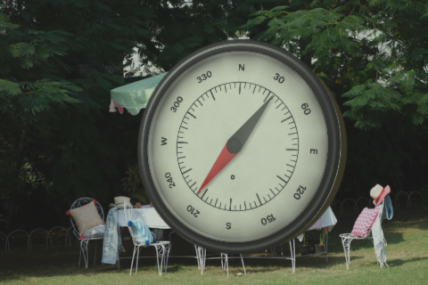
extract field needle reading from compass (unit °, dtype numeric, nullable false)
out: 215 °
